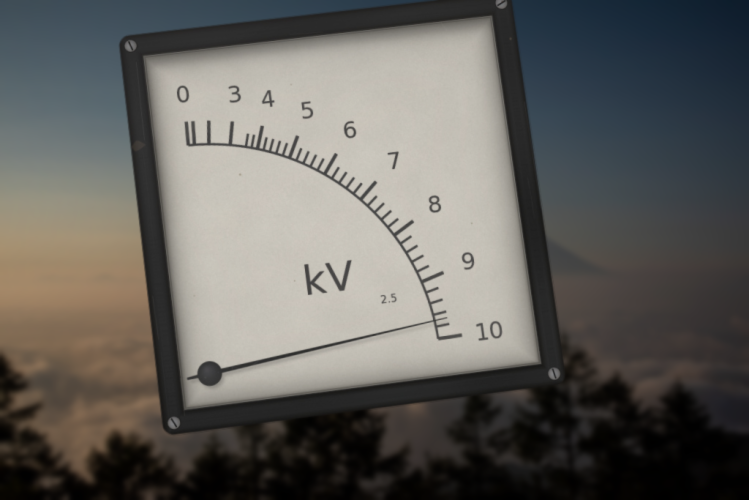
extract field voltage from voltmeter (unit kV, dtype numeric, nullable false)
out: 9.7 kV
